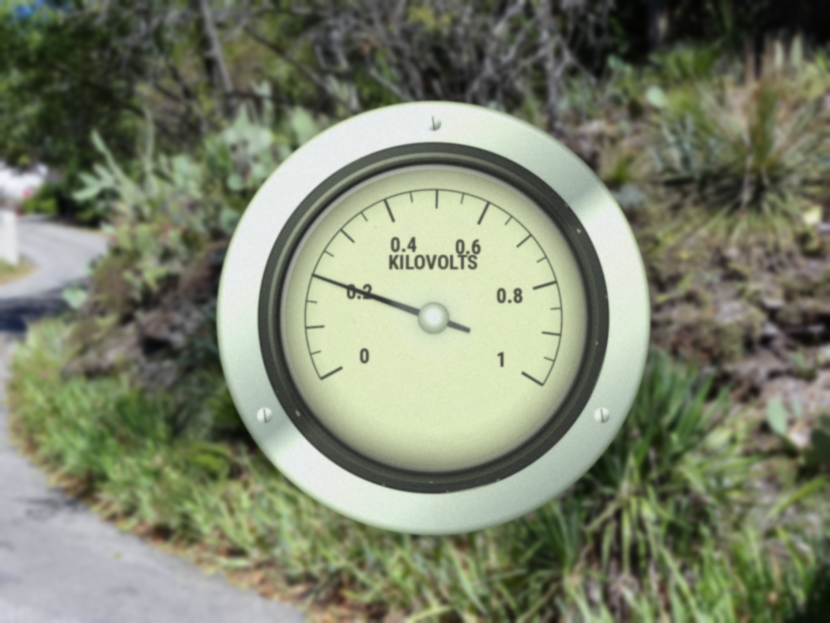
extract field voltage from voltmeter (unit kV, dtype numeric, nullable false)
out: 0.2 kV
